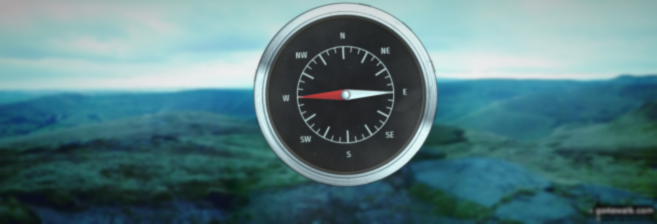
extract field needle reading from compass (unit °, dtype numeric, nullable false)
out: 270 °
